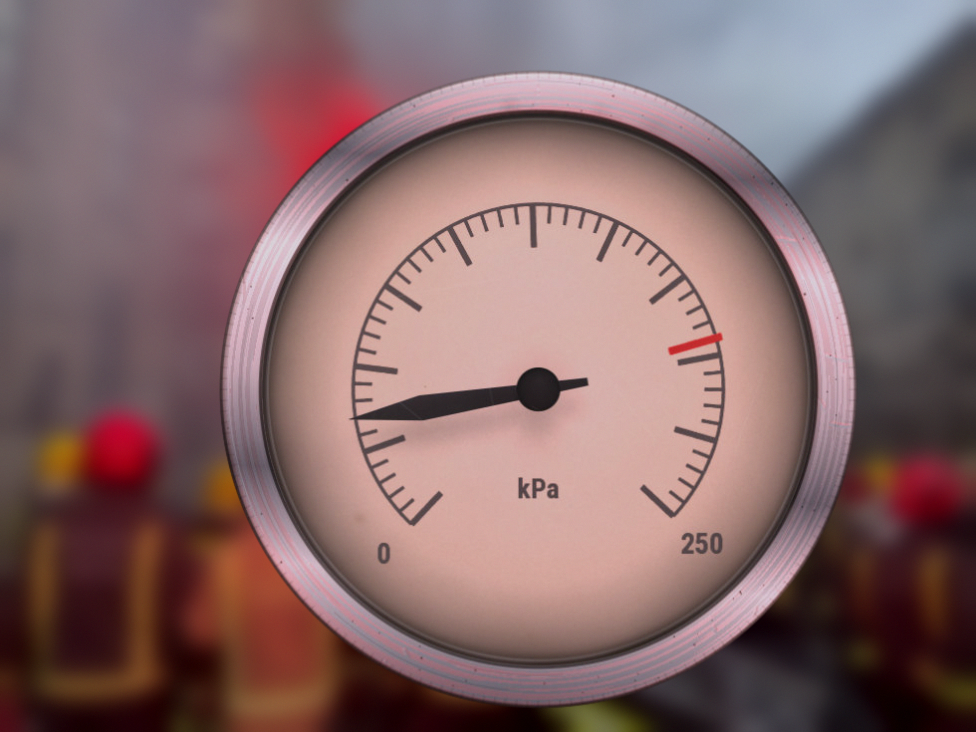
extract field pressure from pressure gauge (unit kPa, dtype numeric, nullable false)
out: 35 kPa
